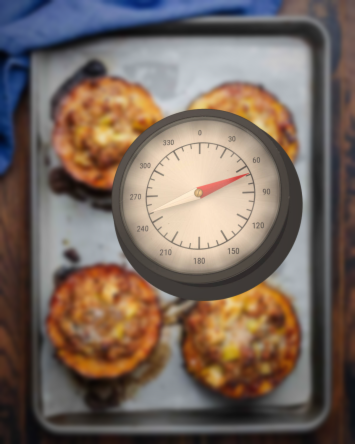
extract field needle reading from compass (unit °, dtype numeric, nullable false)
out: 70 °
